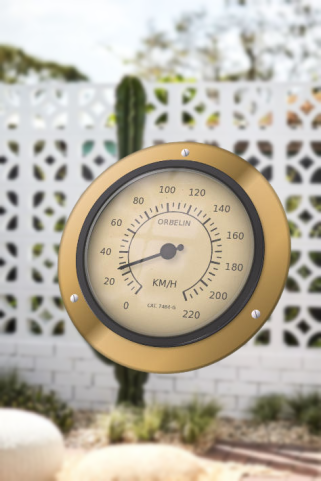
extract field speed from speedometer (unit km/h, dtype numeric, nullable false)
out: 25 km/h
